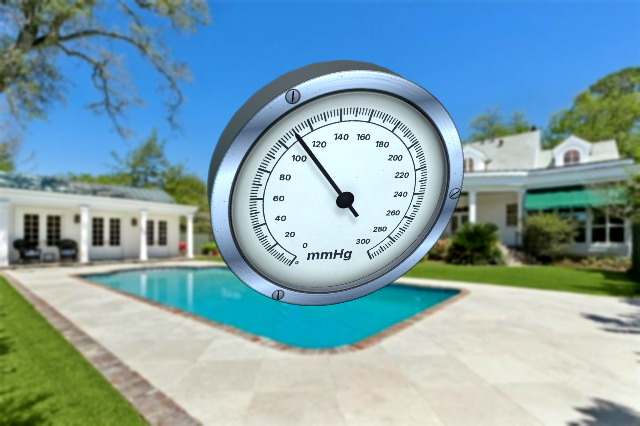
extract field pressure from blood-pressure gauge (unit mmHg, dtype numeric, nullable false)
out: 110 mmHg
